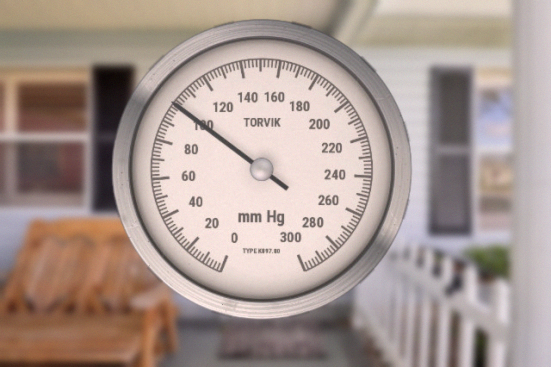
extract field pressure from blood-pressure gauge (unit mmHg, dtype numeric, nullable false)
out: 100 mmHg
